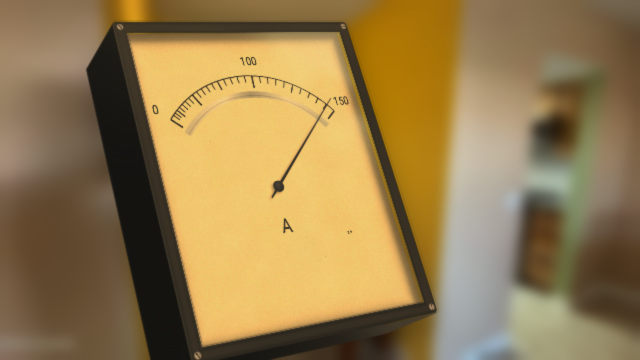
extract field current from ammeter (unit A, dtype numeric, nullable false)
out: 145 A
